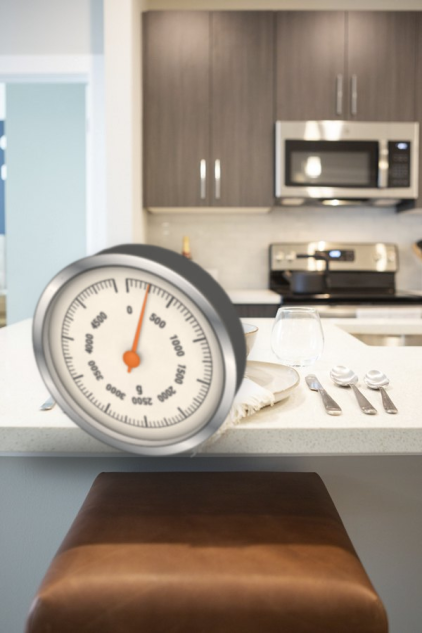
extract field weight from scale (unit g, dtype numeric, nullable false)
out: 250 g
